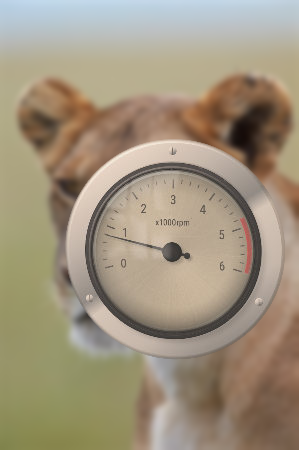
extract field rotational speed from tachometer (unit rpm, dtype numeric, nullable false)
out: 800 rpm
